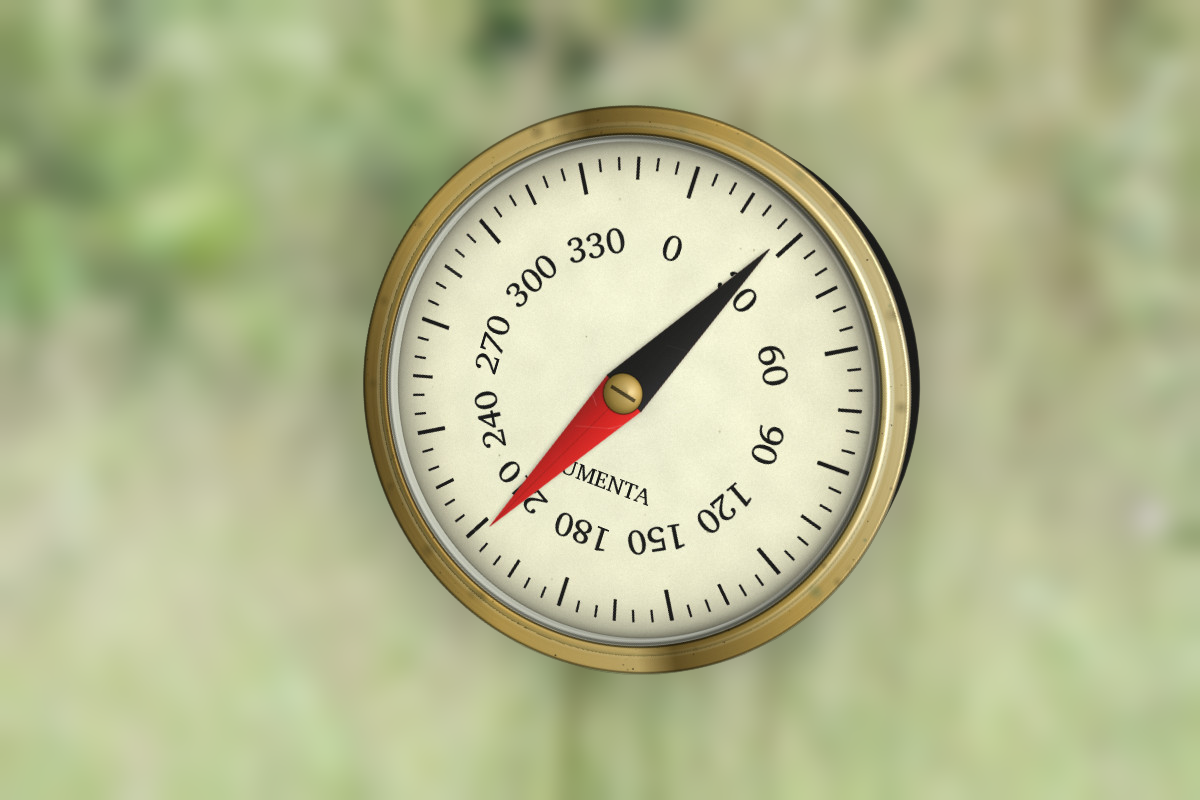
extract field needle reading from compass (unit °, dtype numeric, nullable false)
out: 207.5 °
